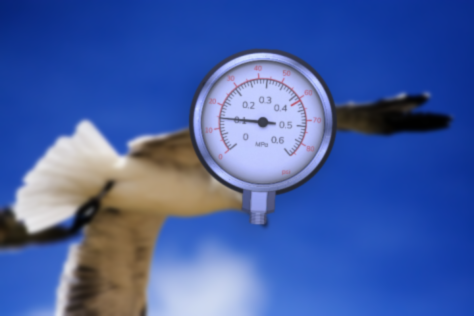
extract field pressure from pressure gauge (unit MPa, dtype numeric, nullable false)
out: 0.1 MPa
